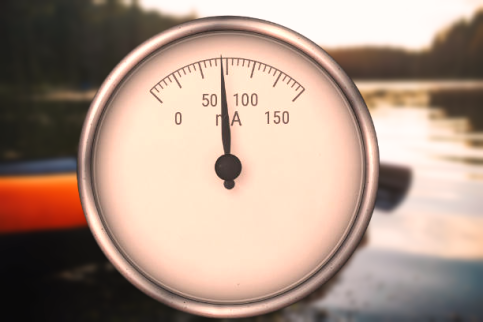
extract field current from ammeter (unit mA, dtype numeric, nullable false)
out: 70 mA
